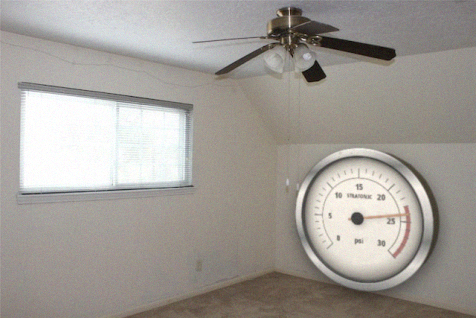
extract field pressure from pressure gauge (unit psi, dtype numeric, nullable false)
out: 24 psi
